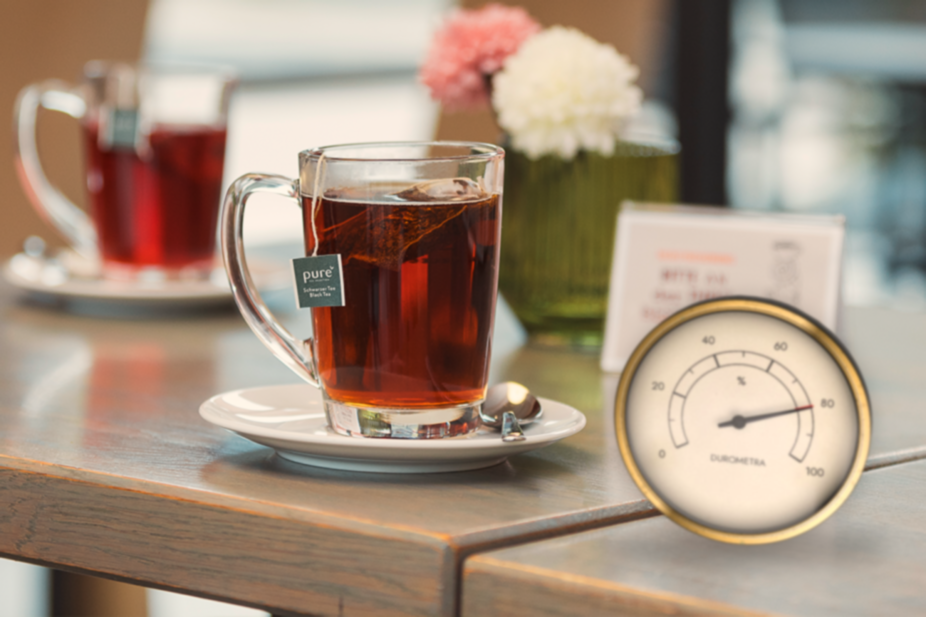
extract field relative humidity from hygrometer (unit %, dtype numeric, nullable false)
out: 80 %
